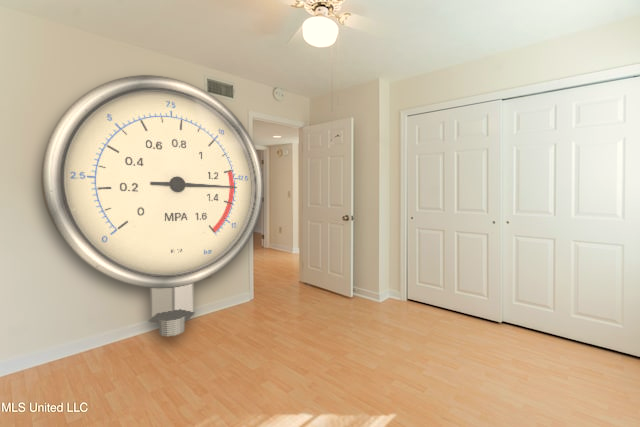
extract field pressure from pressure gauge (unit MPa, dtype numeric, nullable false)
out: 1.3 MPa
